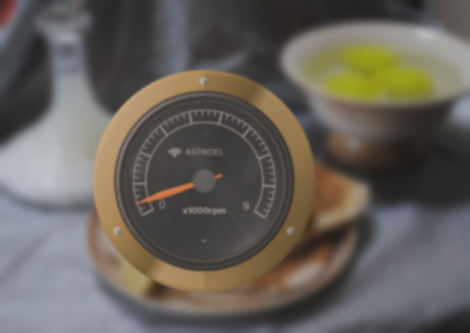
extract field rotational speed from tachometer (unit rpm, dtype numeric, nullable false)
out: 400 rpm
